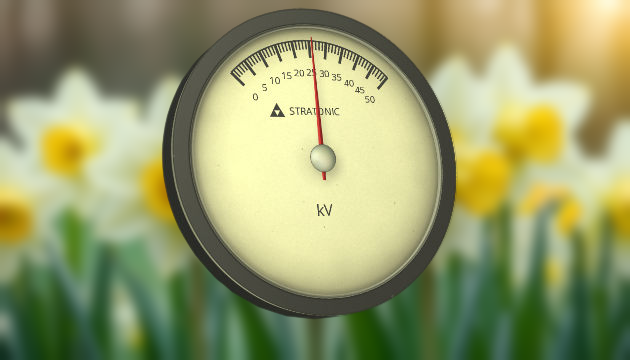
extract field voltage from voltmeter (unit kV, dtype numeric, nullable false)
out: 25 kV
